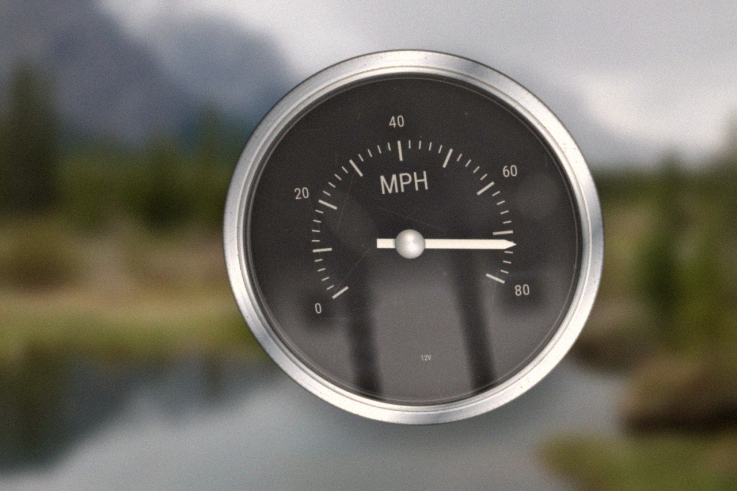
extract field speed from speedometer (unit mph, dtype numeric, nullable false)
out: 72 mph
